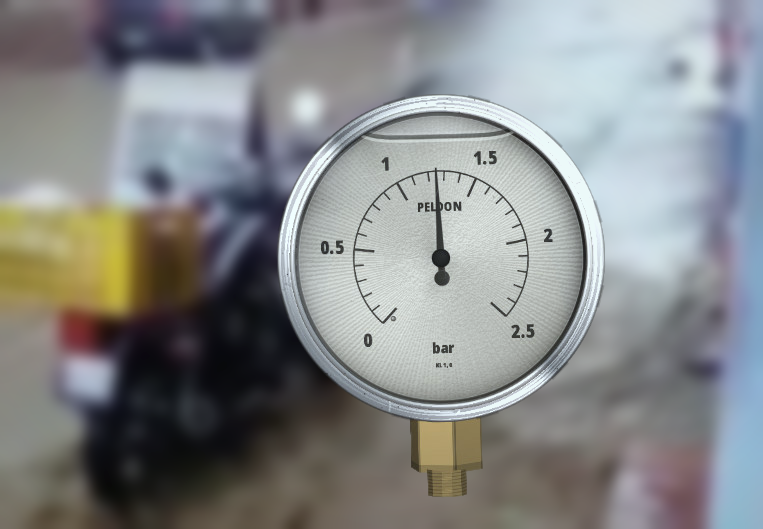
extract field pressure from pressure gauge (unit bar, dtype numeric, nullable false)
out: 1.25 bar
